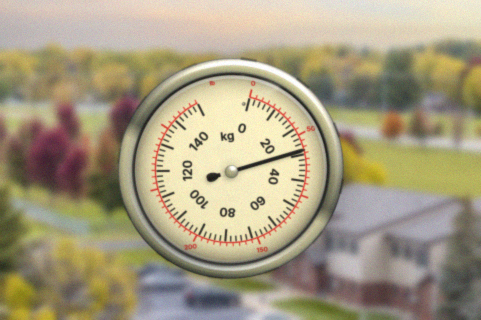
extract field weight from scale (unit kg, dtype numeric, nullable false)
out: 28 kg
